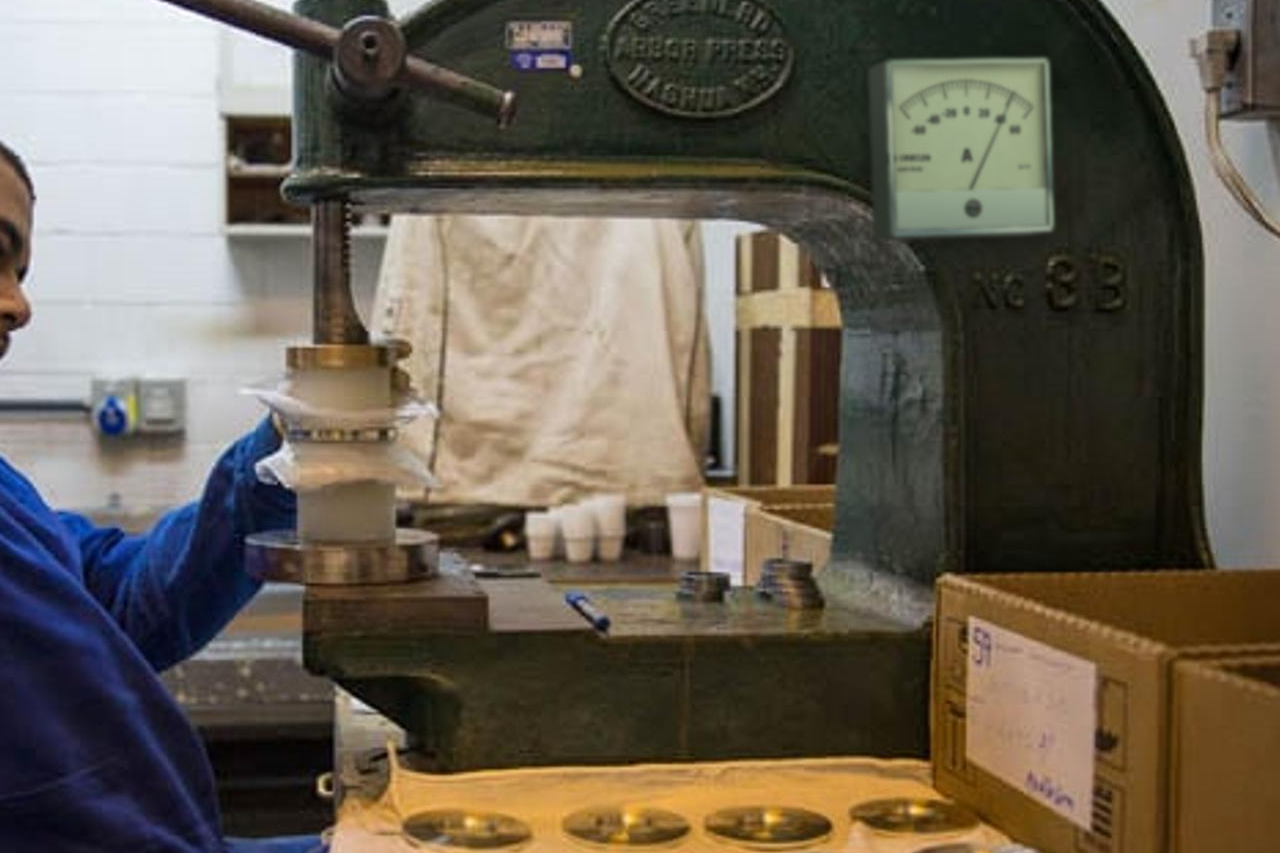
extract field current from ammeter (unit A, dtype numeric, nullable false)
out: 40 A
